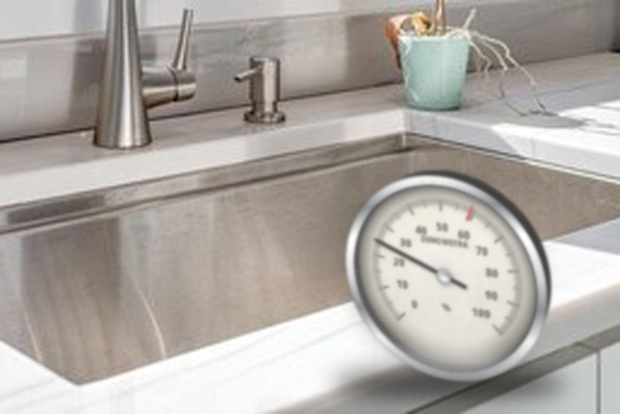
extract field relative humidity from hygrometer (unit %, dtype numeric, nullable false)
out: 25 %
